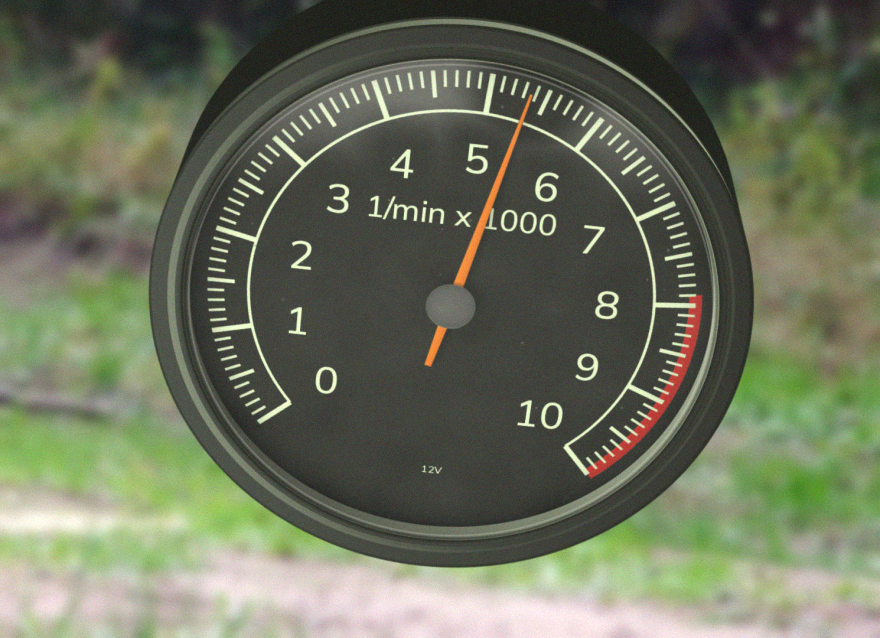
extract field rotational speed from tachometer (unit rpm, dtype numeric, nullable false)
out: 5350 rpm
